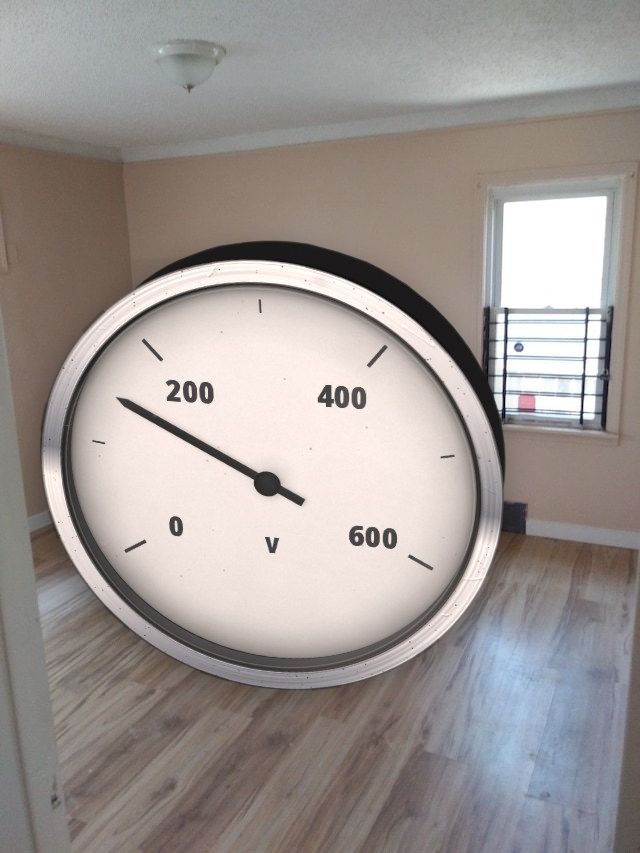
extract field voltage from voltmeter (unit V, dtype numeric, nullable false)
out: 150 V
